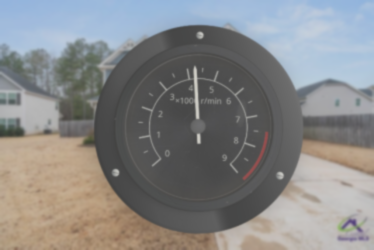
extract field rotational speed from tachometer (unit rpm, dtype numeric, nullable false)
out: 4250 rpm
